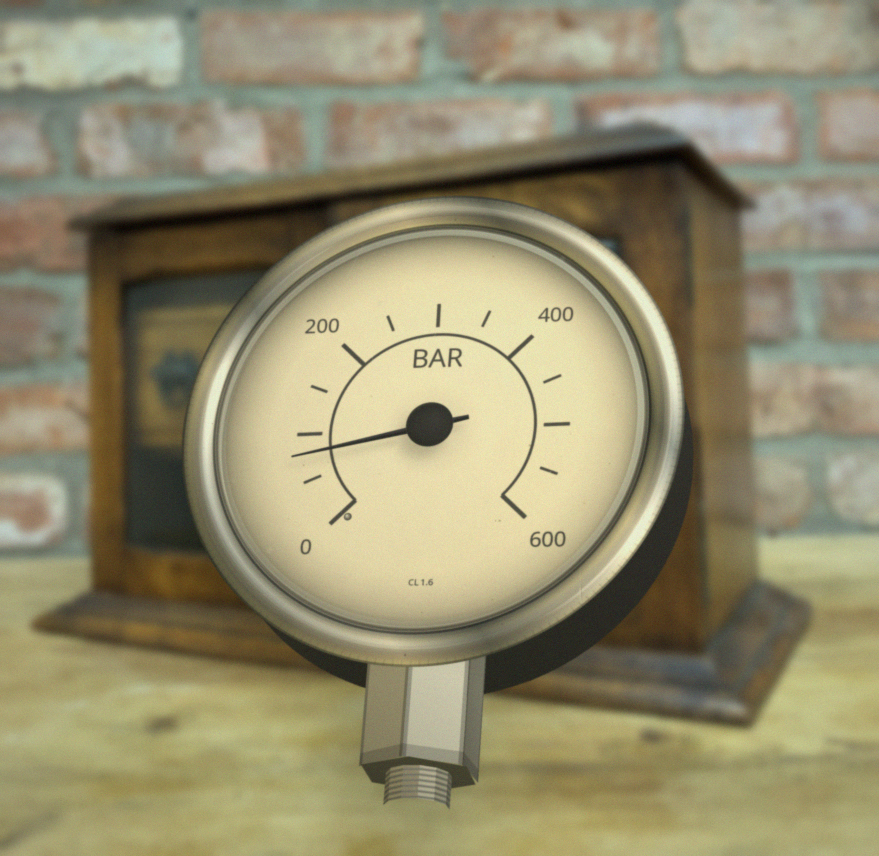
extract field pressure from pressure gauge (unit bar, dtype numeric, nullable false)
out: 75 bar
